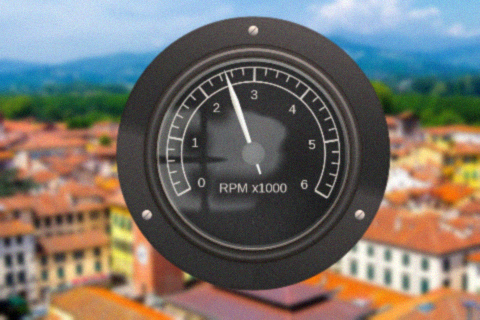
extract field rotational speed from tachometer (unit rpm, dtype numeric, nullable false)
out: 2500 rpm
